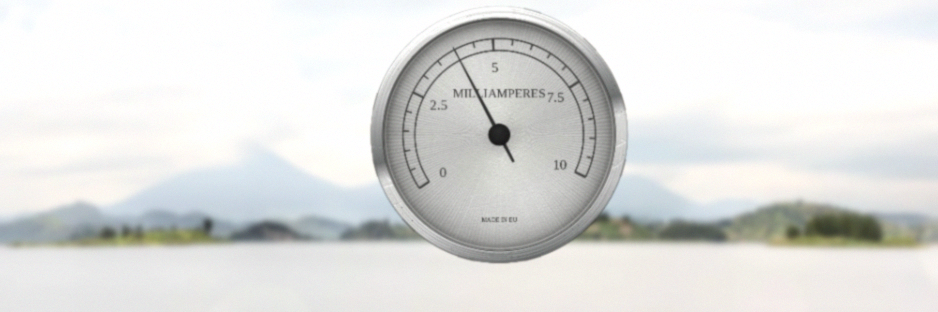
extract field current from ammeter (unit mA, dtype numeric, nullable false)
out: 4 mA
